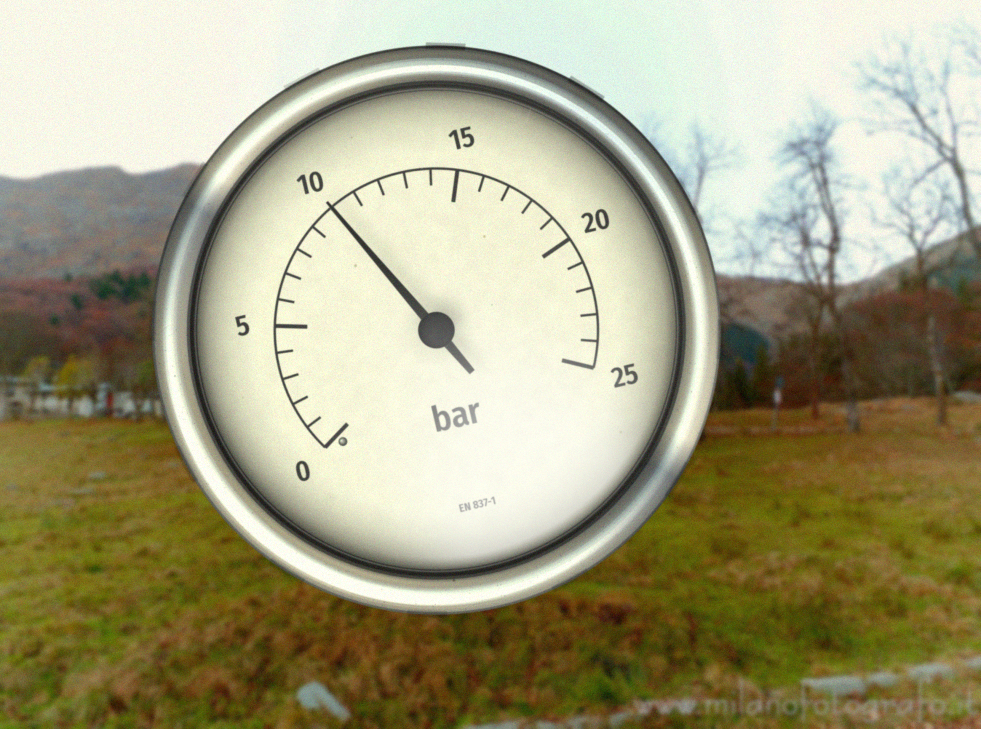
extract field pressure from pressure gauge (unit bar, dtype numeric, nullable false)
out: 10 bar
